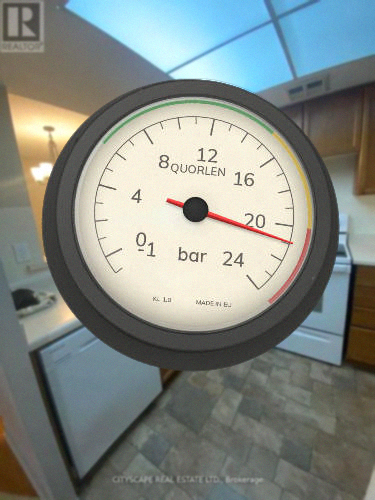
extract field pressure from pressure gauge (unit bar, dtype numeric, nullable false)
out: 21 bar
